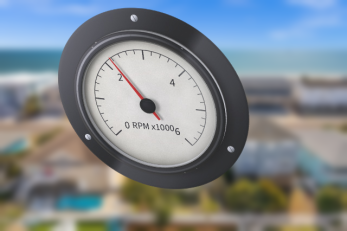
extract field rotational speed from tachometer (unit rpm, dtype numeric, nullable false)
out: 2200 rpm
